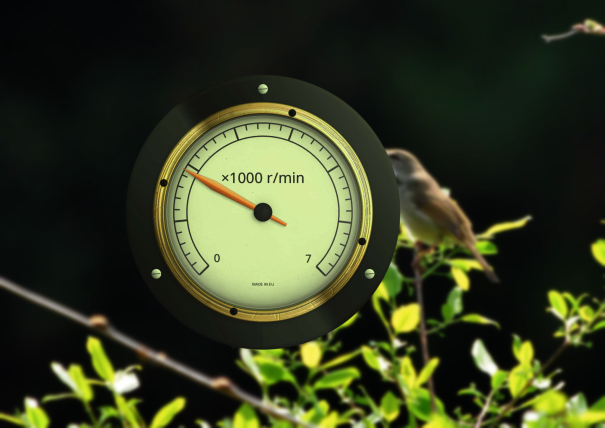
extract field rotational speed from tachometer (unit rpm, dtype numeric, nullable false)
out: 1900 rpm
